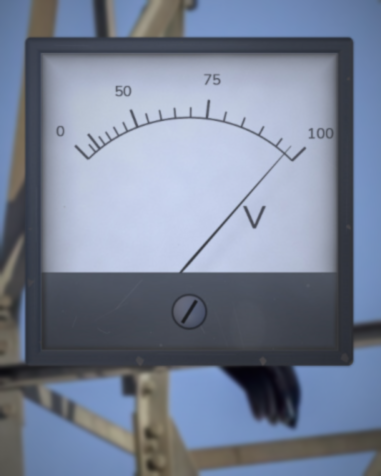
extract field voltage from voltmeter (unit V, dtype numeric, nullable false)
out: 97.5 V
